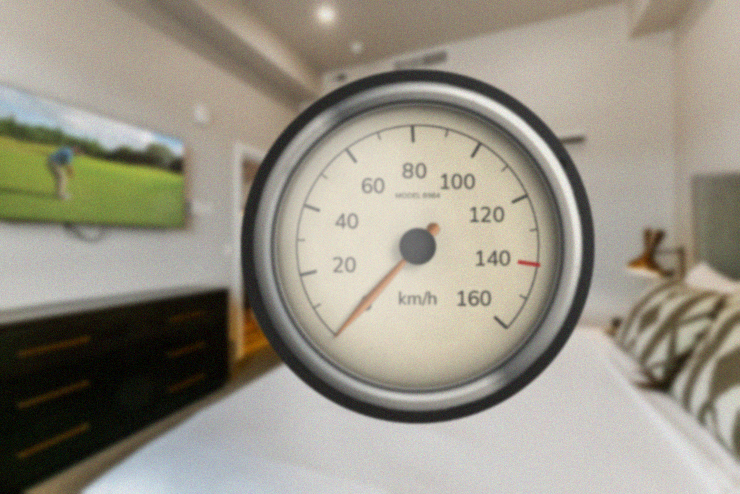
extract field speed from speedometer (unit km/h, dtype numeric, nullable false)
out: 0 km/h
